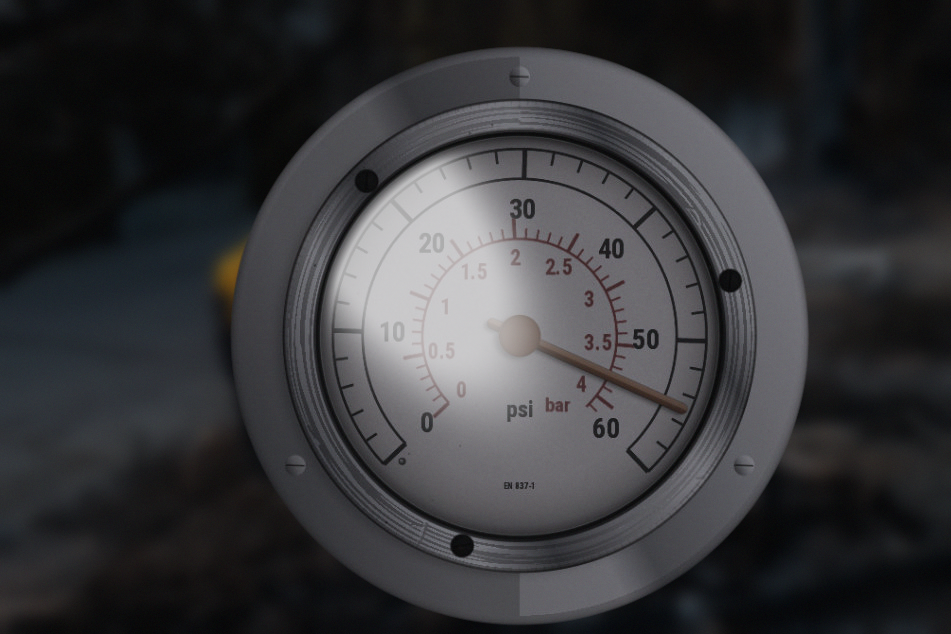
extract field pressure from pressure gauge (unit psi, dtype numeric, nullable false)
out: 55 psi
